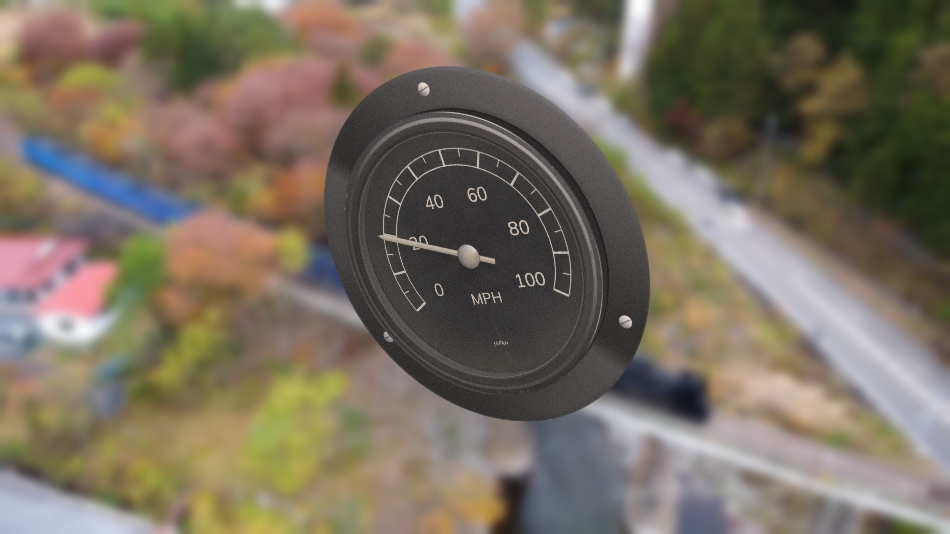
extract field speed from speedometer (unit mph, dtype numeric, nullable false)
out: 20 mph
